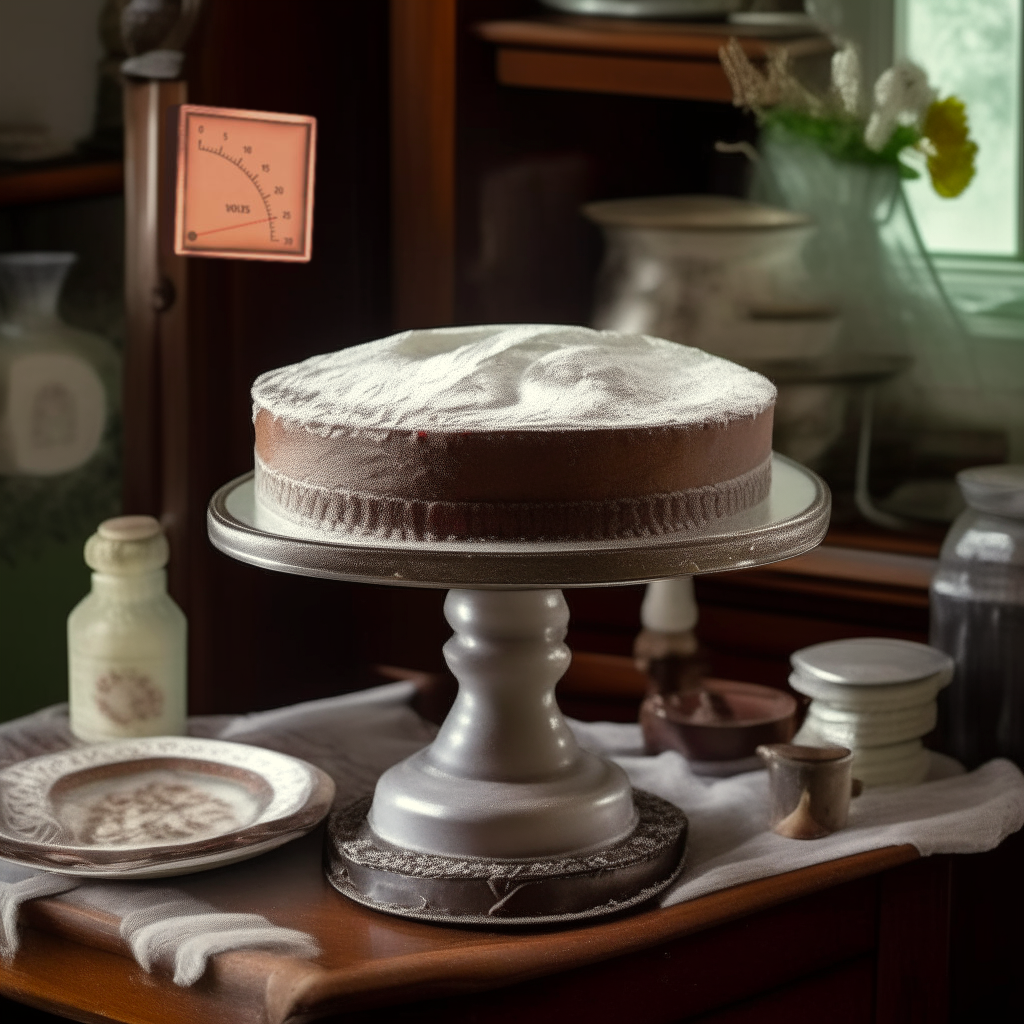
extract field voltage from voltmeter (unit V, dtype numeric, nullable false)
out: 25 V
